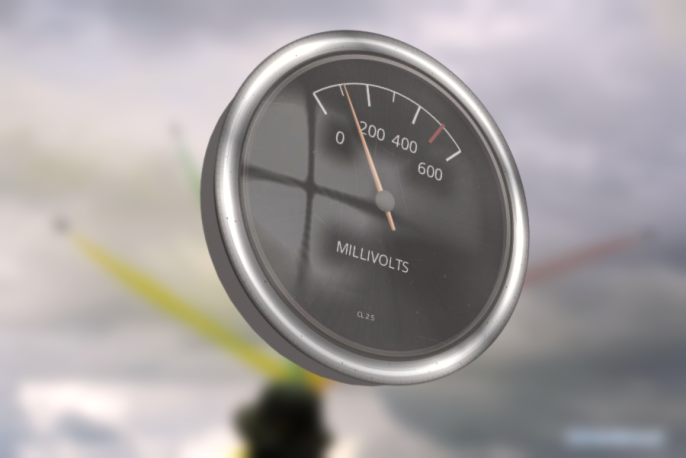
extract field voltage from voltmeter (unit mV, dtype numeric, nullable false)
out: 100 mV
